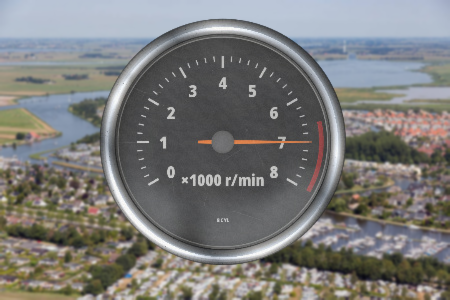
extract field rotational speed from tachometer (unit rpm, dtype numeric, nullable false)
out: 7000 rpm
